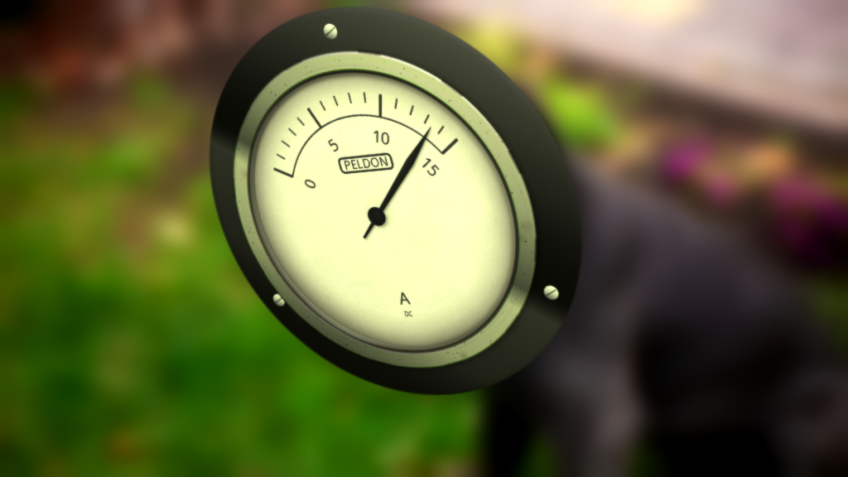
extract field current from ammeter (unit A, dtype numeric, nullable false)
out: 13.5 A
